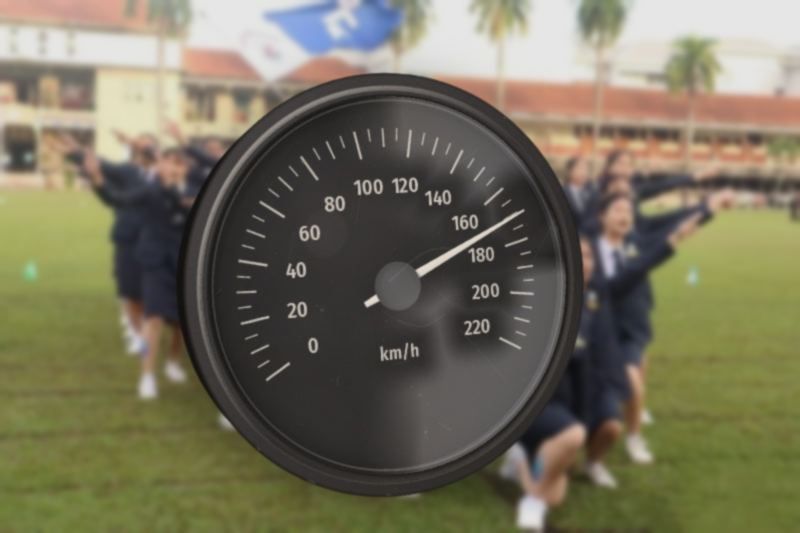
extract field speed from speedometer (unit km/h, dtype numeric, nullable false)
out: 170 km/h
